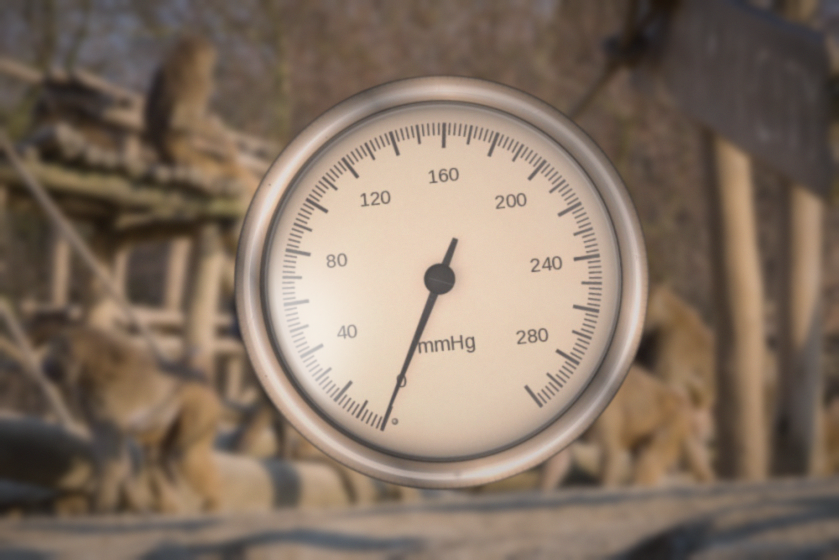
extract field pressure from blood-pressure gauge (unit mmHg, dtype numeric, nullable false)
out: 0 mmHg
